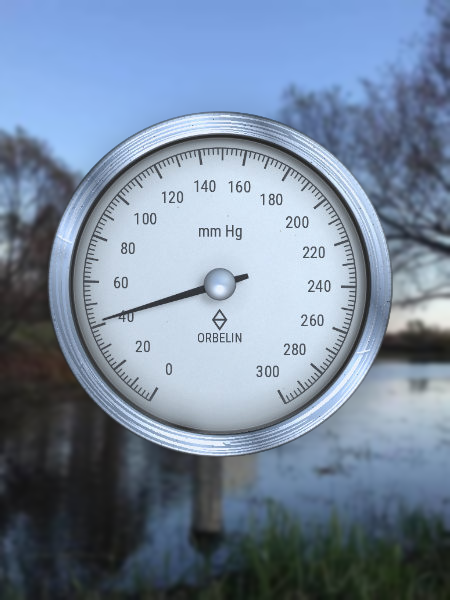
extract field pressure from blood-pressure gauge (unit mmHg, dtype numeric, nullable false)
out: 42 mmHg
